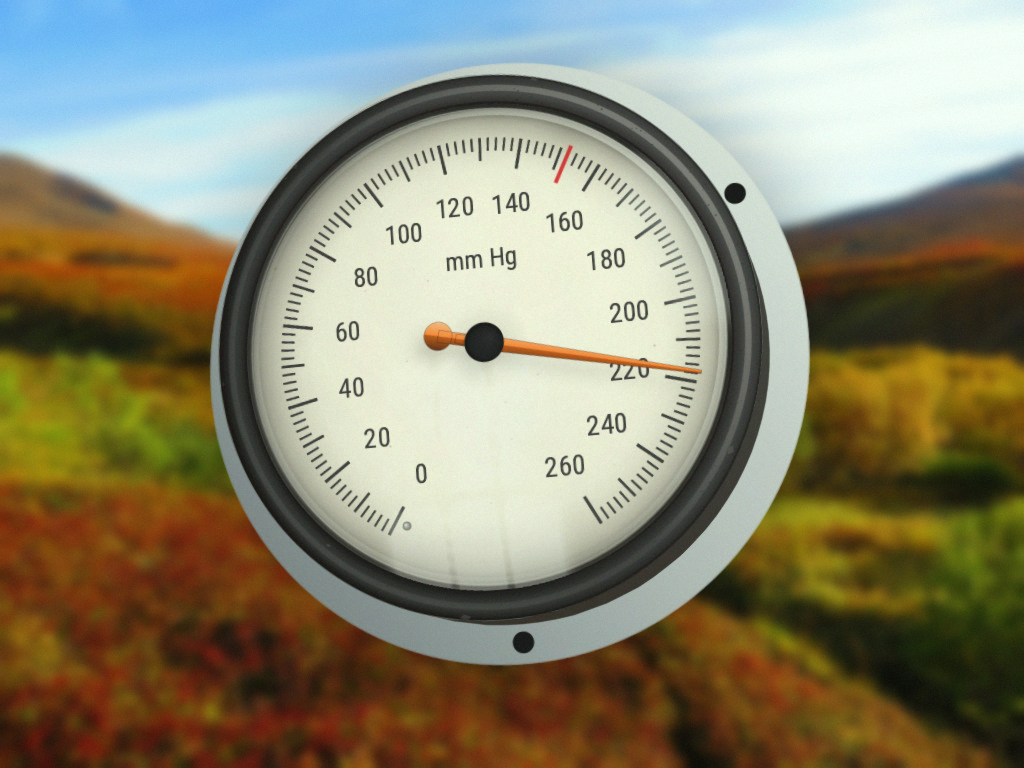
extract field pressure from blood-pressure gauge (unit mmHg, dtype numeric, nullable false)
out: 218 mmHg
